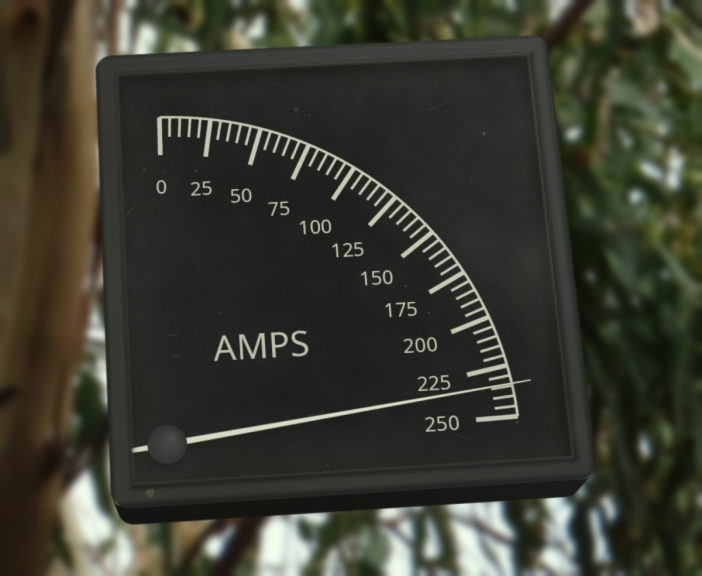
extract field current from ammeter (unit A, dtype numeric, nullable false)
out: 235 A
